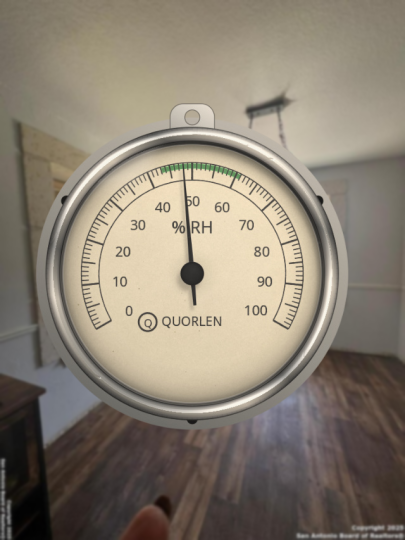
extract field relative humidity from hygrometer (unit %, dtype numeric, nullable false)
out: 48 %
